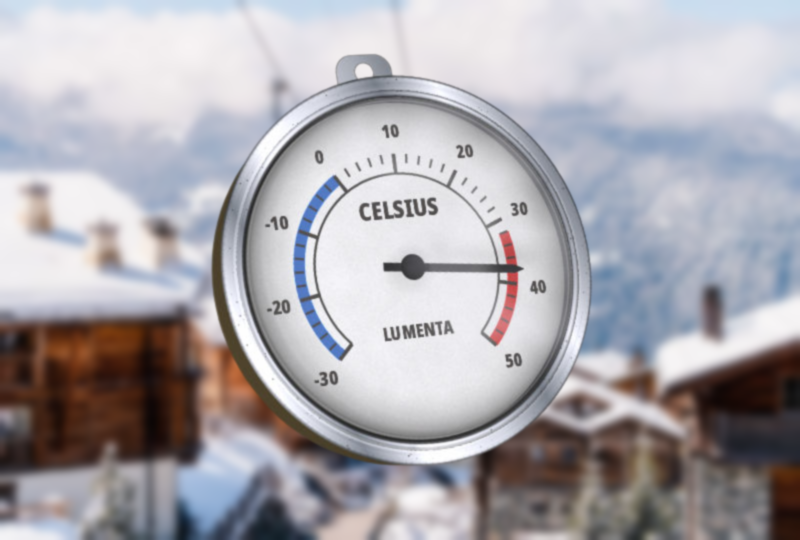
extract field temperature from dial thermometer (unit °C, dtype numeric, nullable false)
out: 38 °C
